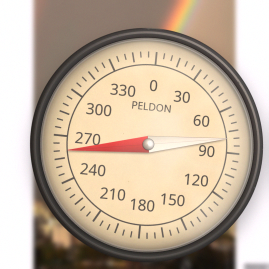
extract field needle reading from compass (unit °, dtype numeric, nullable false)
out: 260 °
